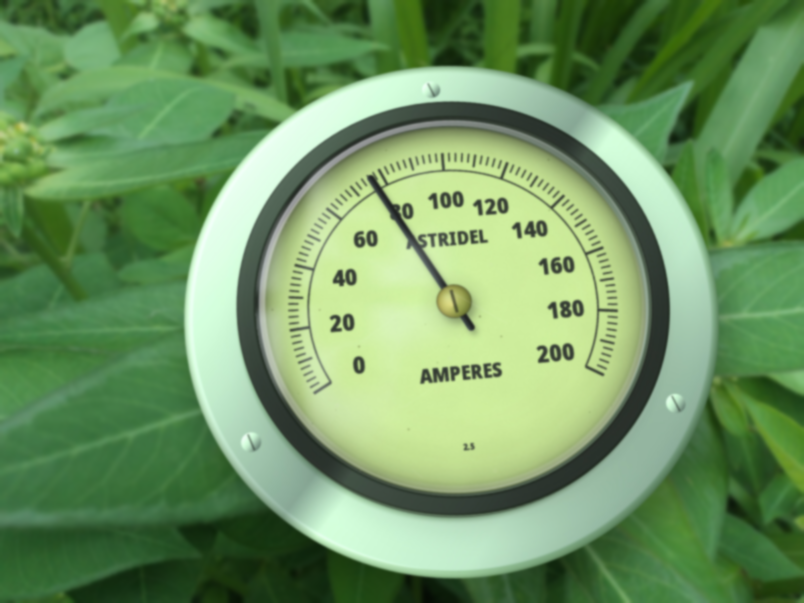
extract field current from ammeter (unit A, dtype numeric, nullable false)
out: 76 A
